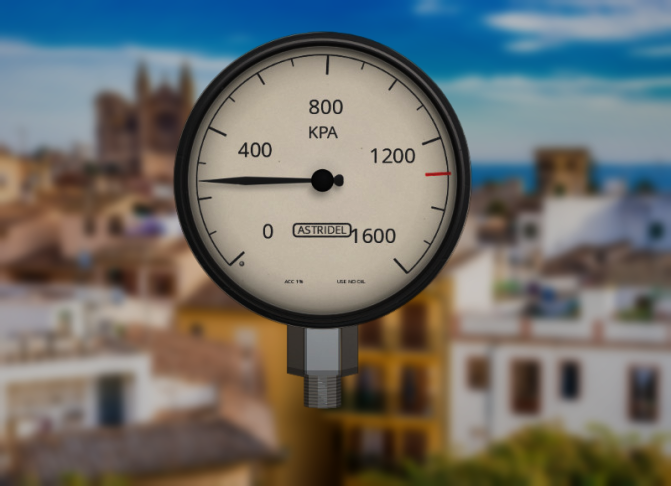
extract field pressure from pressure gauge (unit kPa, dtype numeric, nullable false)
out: 250 kPa
